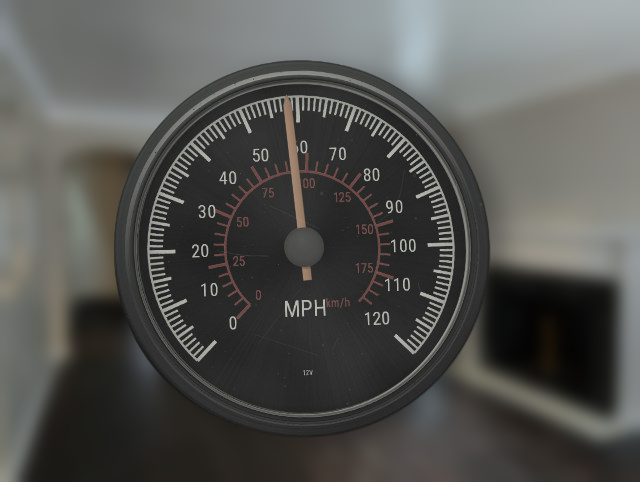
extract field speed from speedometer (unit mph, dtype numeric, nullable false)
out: 58 mph
